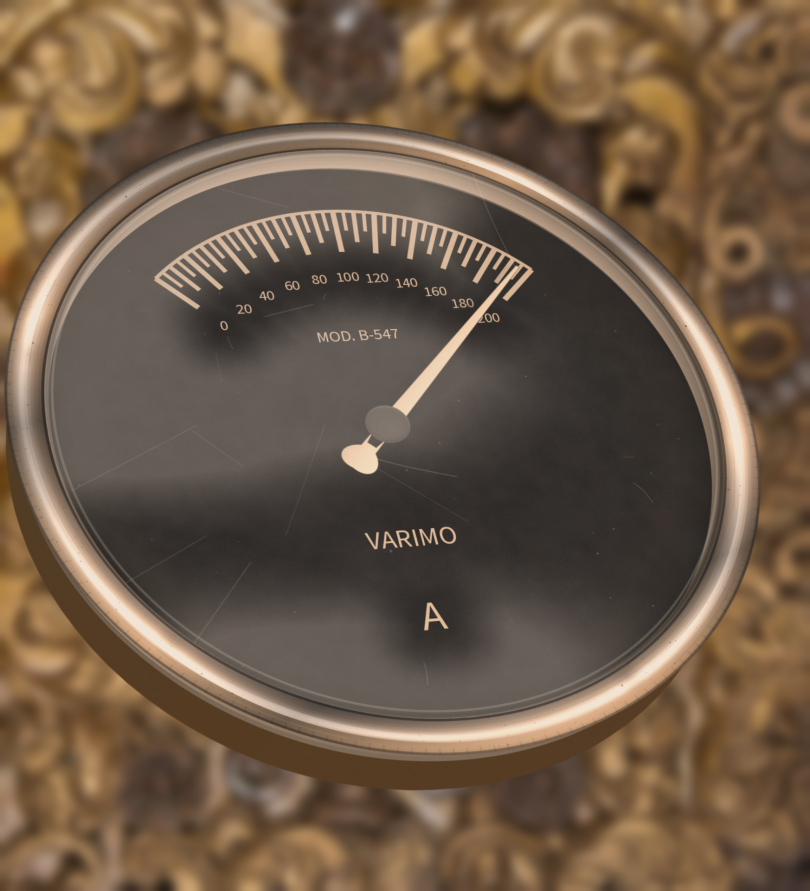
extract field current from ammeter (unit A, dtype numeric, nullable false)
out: 195 A
